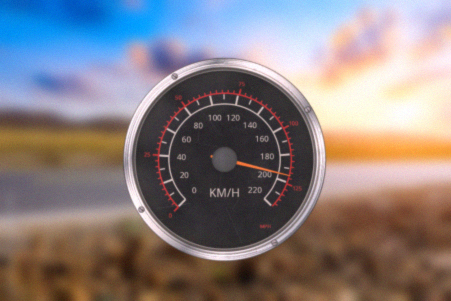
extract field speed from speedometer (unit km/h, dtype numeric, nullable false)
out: 195 km/h
